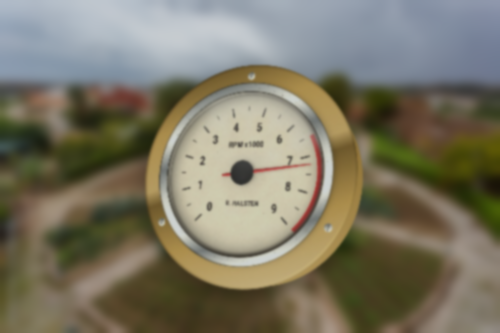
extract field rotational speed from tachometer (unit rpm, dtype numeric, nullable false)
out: 7250 rpm
